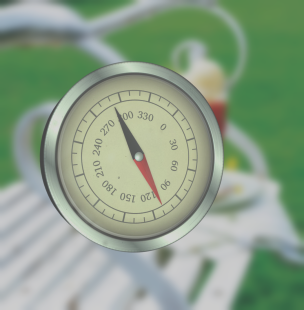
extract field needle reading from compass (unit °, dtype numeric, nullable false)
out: 110 °
